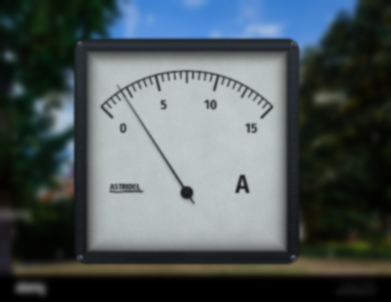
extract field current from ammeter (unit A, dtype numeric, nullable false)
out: 2 A
